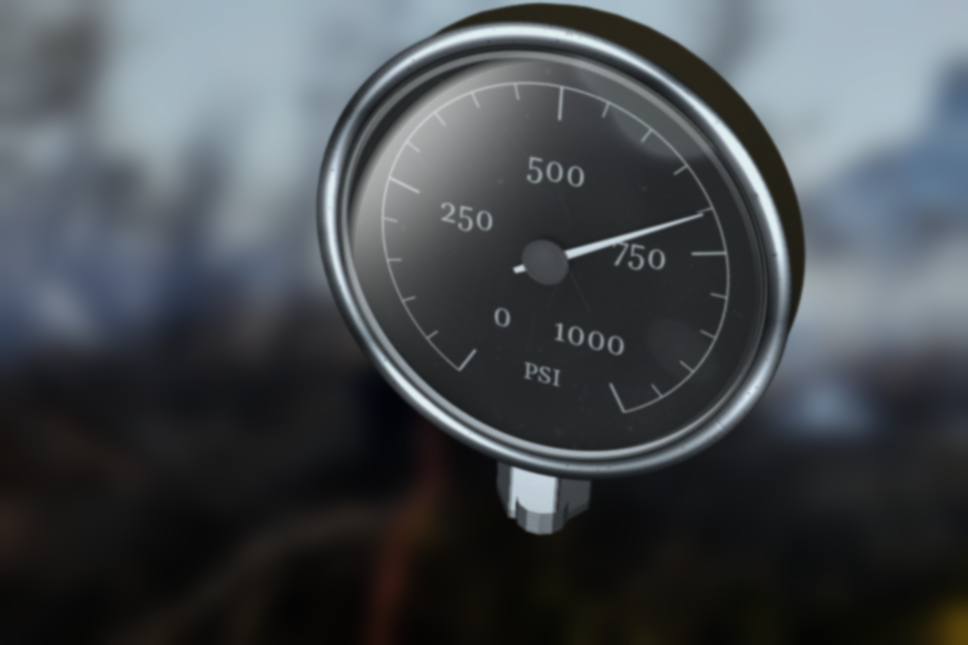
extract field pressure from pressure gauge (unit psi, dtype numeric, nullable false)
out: 700 psi
